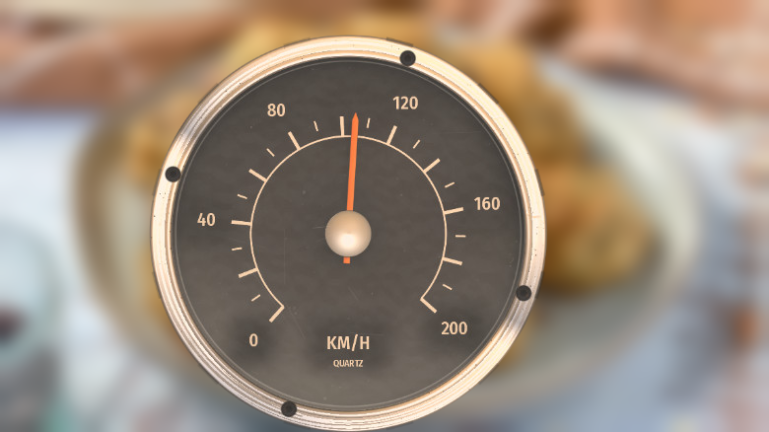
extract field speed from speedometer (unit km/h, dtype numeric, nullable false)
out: 105 km/h
